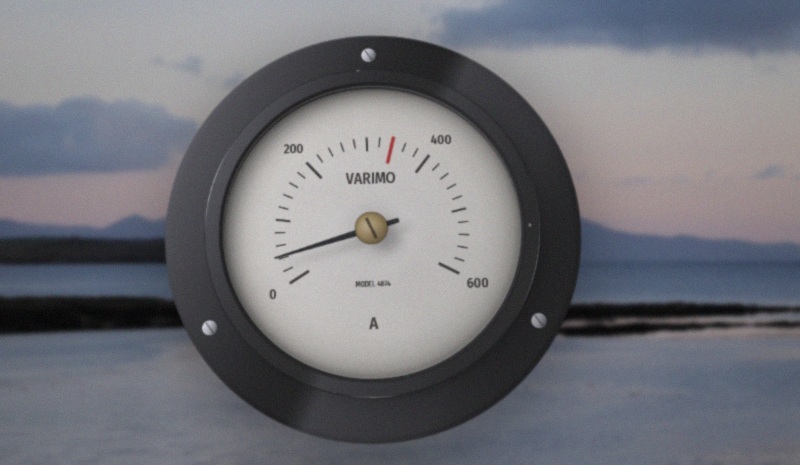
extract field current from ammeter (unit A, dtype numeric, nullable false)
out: 40 A
